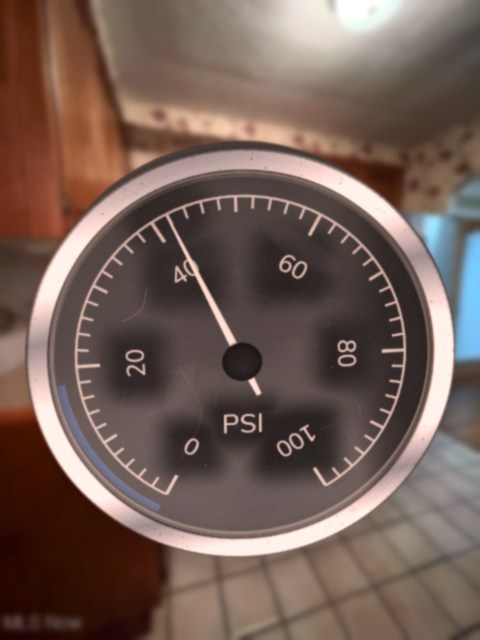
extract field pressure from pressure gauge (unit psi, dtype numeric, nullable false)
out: 42 psi
